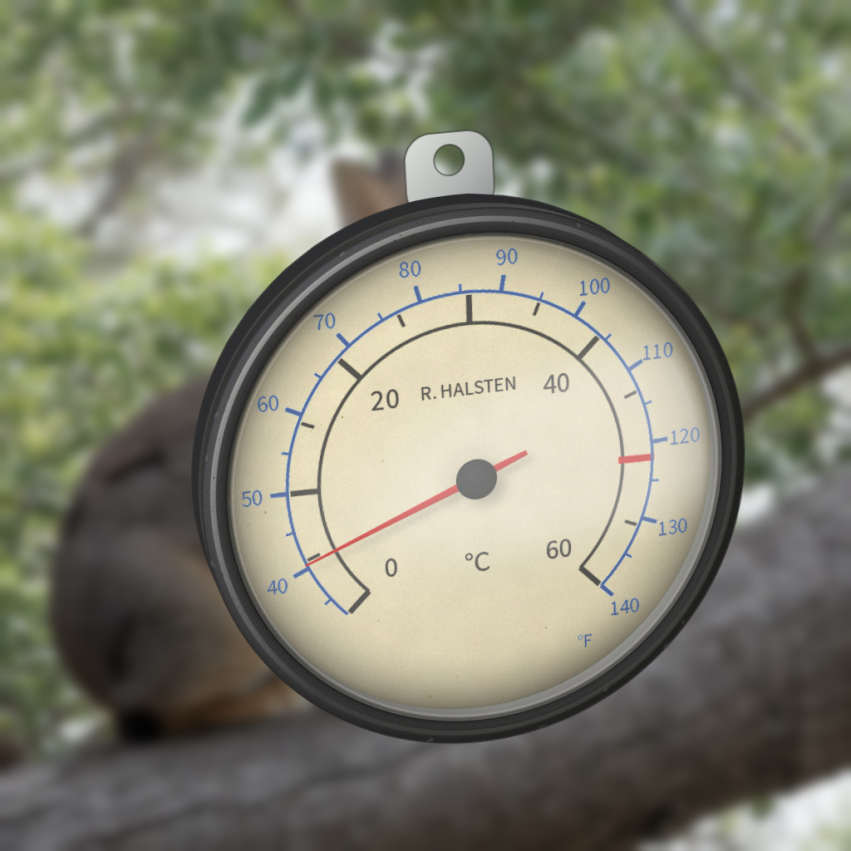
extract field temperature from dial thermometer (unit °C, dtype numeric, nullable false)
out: 5 °C
